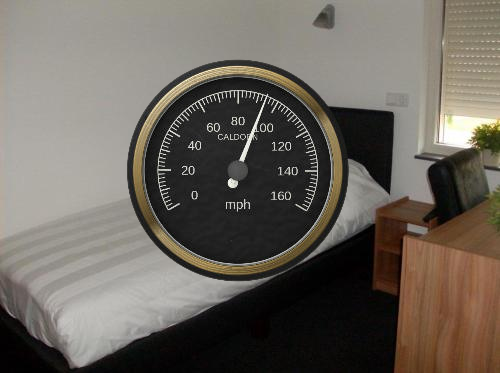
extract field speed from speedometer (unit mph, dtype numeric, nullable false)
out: 94 mph
